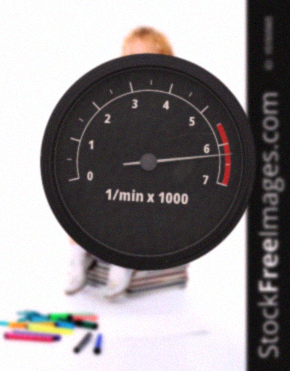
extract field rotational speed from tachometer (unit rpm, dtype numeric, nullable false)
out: 6250 rpm
